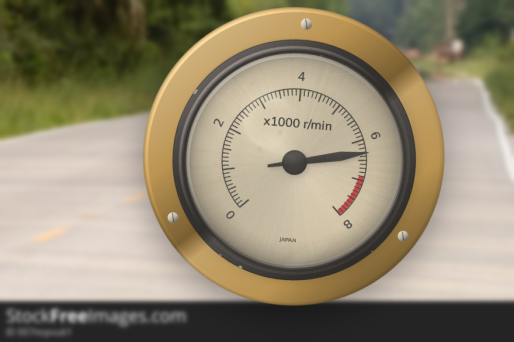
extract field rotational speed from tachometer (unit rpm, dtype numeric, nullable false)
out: 6300 rpm
